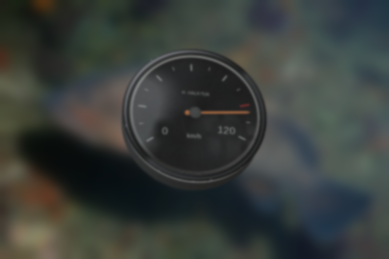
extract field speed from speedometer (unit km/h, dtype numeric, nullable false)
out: 105 km/h
